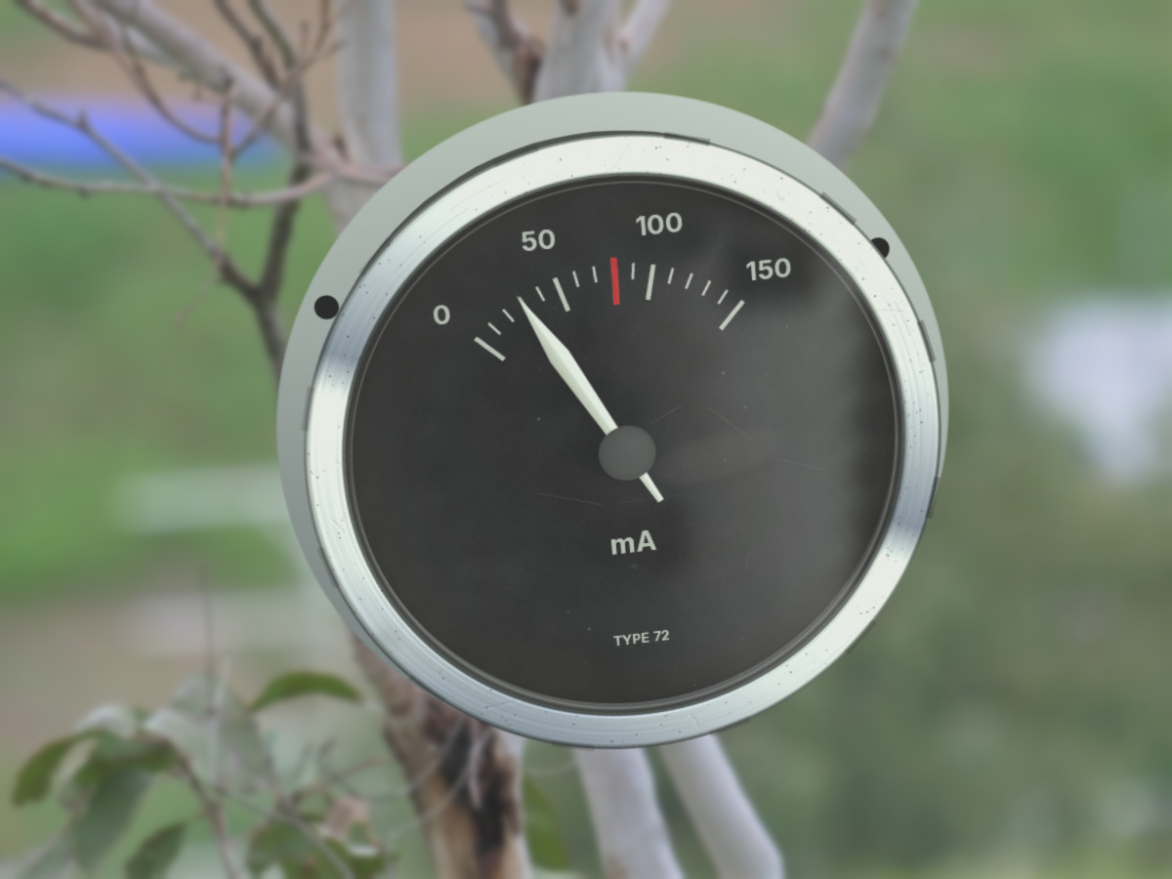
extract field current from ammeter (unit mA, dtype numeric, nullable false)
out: 30 mA
